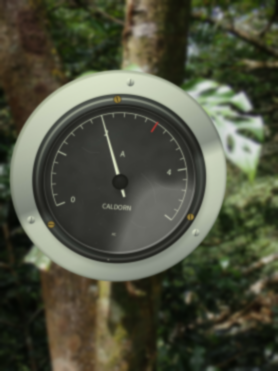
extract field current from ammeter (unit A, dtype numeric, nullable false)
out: 2 A
